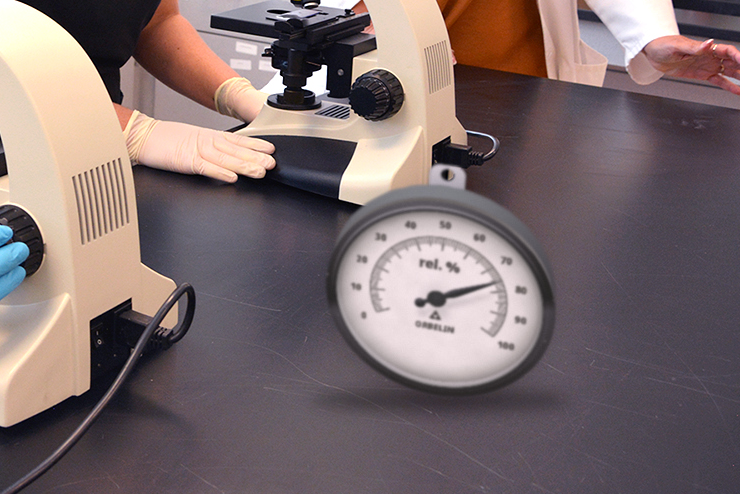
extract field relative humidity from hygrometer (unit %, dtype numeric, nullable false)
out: 75 %
